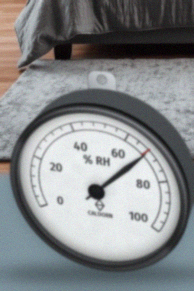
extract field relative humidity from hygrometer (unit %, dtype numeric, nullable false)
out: 68 %
